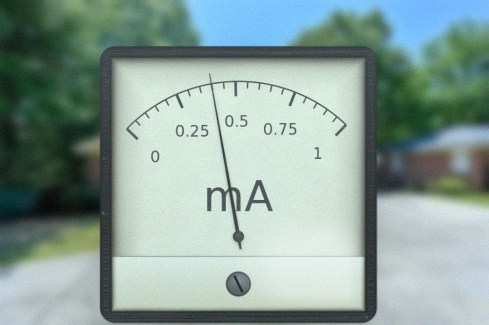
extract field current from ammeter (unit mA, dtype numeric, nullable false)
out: 0.4 mA
